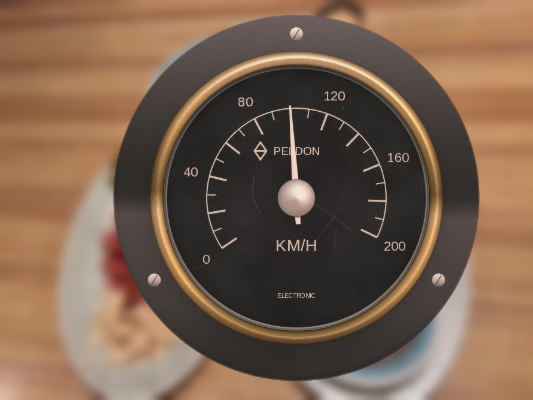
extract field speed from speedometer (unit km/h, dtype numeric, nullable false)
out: 100 km/h
